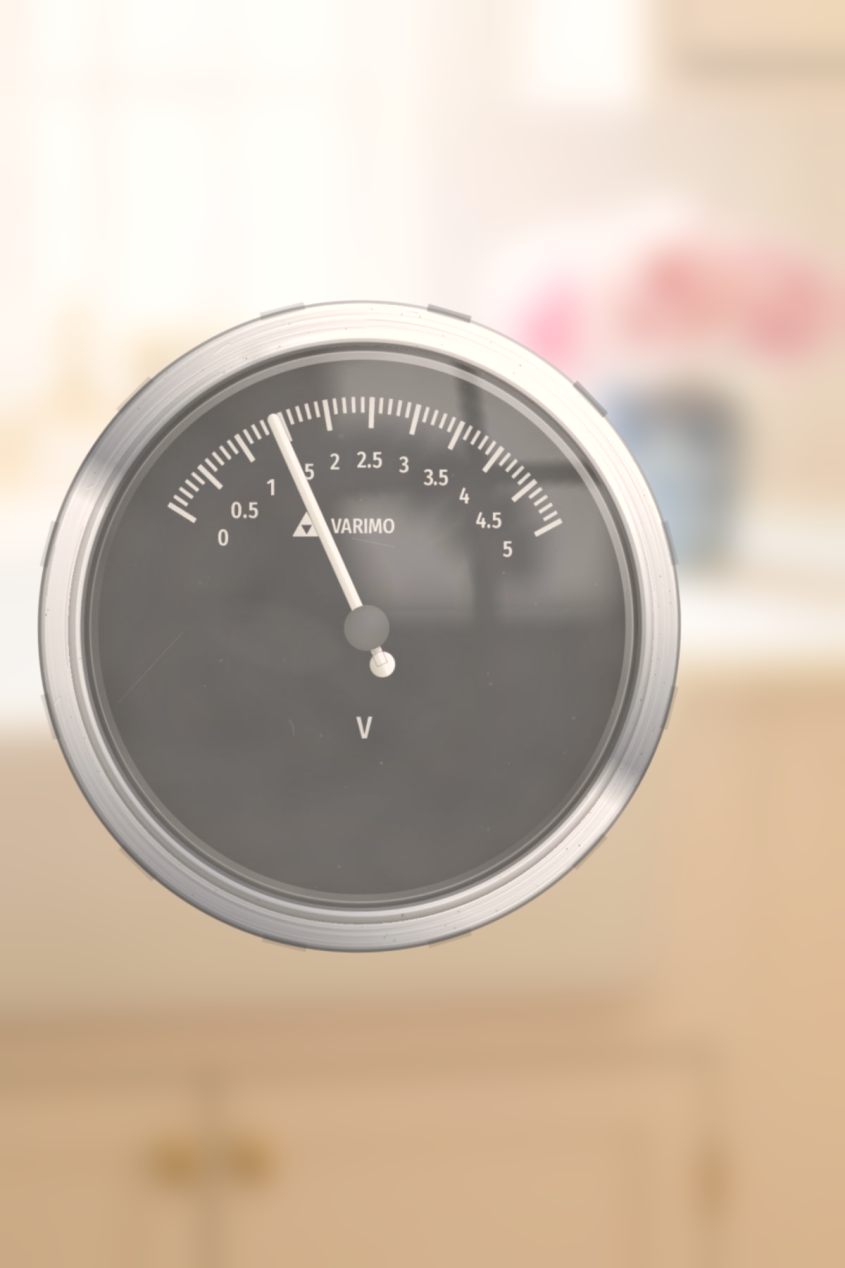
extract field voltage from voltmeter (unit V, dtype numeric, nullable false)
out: 1.4 V
